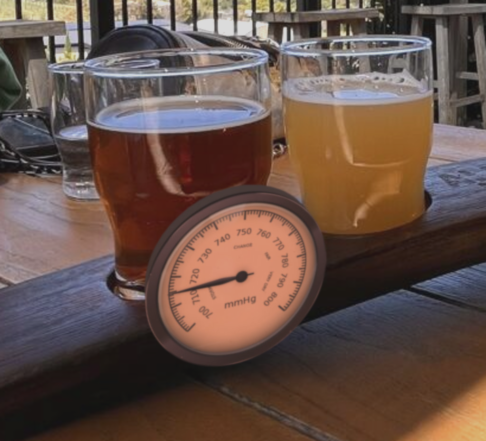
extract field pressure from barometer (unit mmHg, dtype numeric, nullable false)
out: 715 mmHg
